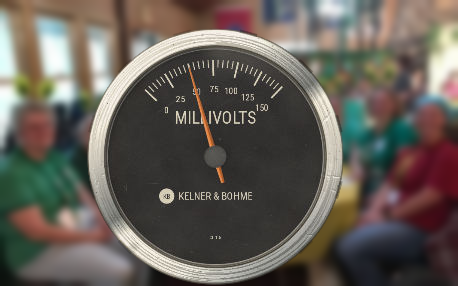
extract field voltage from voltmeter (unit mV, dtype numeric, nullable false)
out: 50 mV
